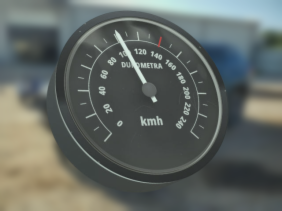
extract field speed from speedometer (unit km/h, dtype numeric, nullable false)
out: 100 km/h
